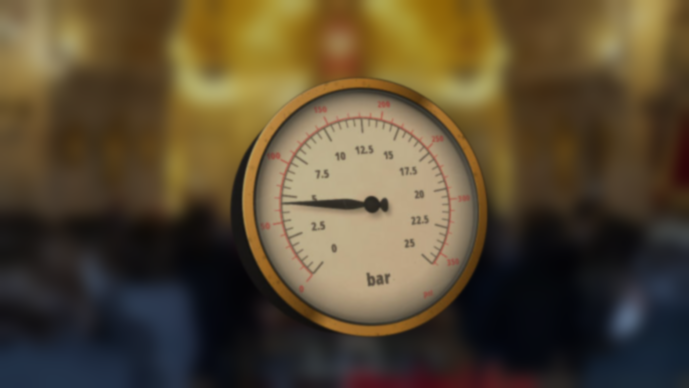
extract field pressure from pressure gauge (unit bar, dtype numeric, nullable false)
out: 4.5 bar
